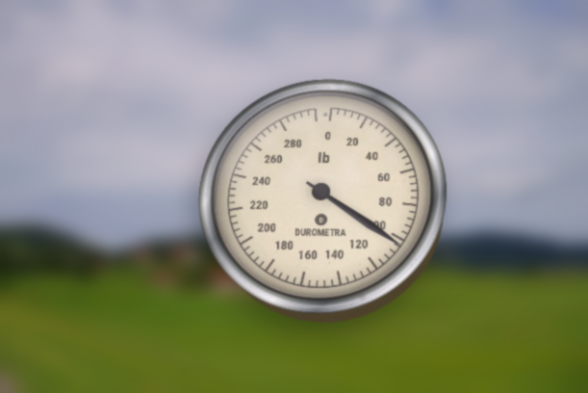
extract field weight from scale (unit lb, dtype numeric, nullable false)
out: 104 lb
